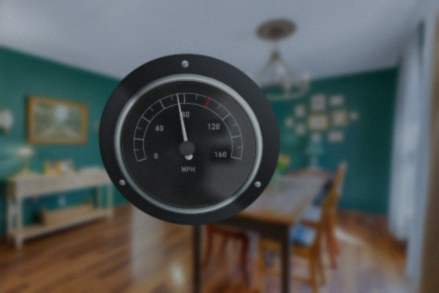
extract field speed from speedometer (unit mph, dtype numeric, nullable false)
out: 75 mph
